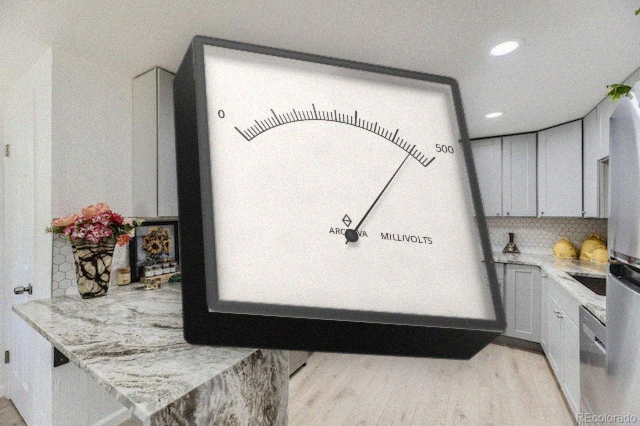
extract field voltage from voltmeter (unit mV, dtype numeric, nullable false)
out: 450 mV
